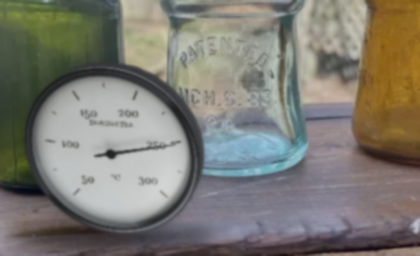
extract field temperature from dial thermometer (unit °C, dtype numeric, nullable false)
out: 250 °C
